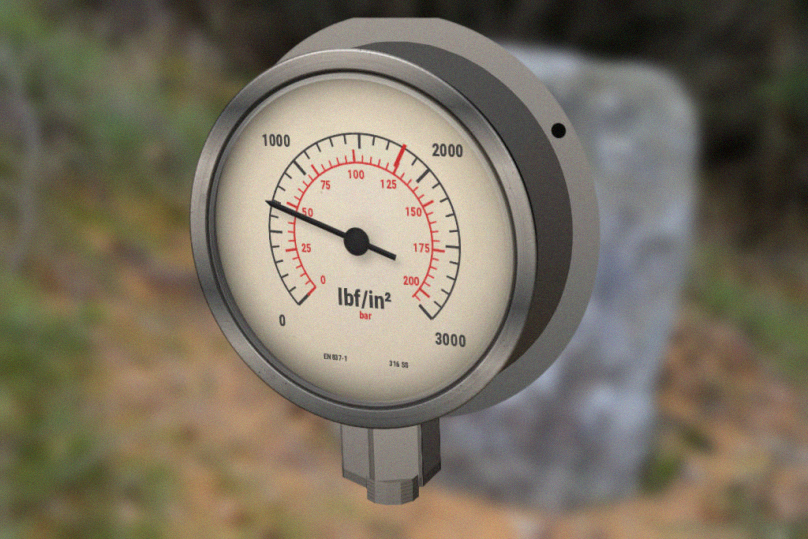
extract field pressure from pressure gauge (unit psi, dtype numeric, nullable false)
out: 700 psi
